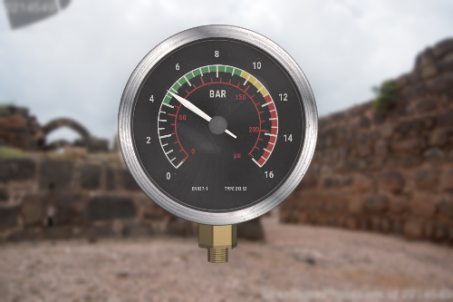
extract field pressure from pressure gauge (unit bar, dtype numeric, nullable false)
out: 4.75 bar
